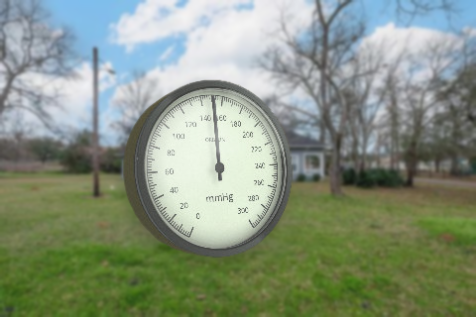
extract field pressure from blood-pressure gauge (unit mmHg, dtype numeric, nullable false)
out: 150 mmHg
